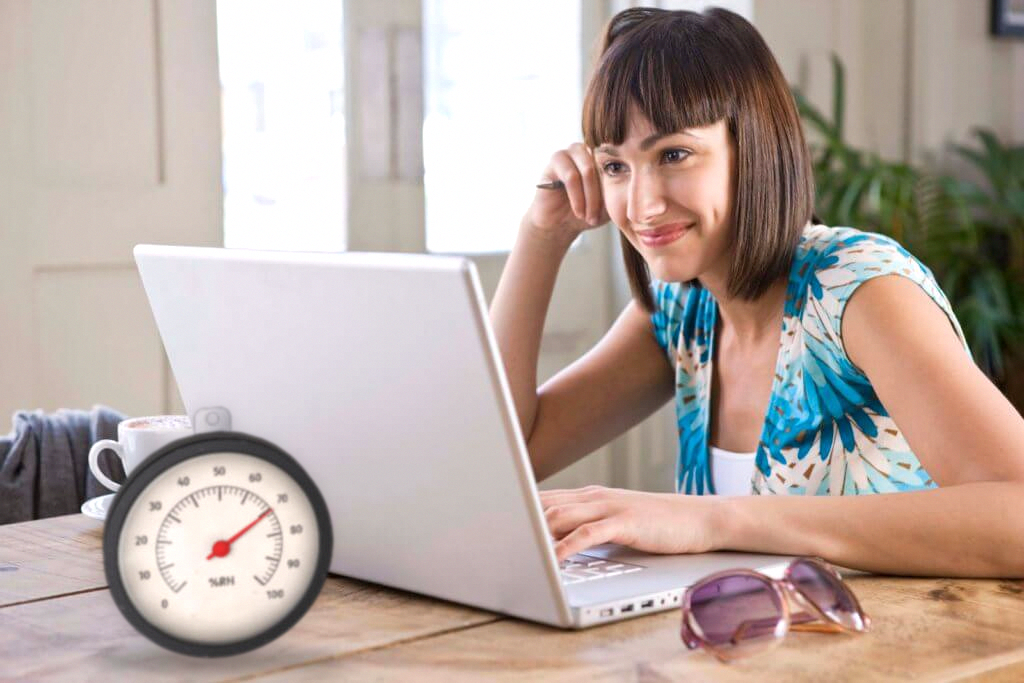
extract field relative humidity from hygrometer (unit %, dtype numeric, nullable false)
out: 70 %
